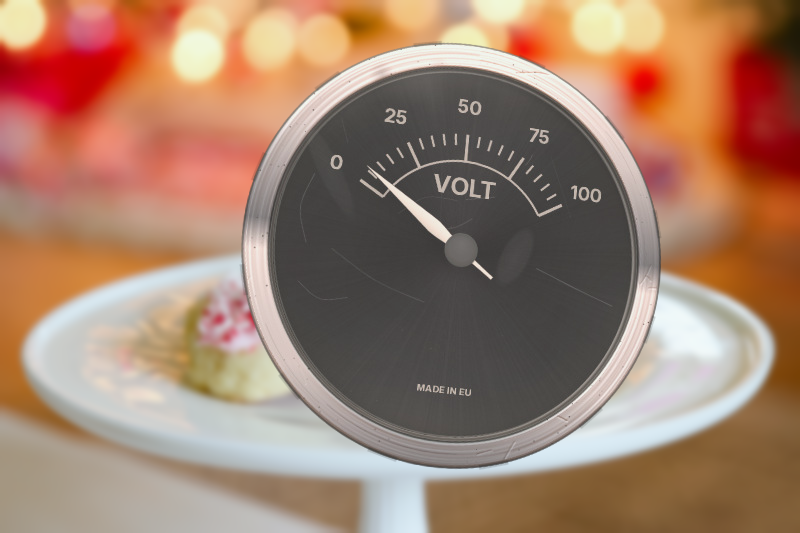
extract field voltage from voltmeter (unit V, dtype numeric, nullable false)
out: 5 V
